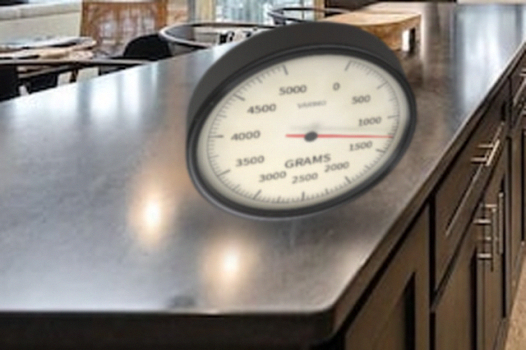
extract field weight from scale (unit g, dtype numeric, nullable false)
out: 1250 g
